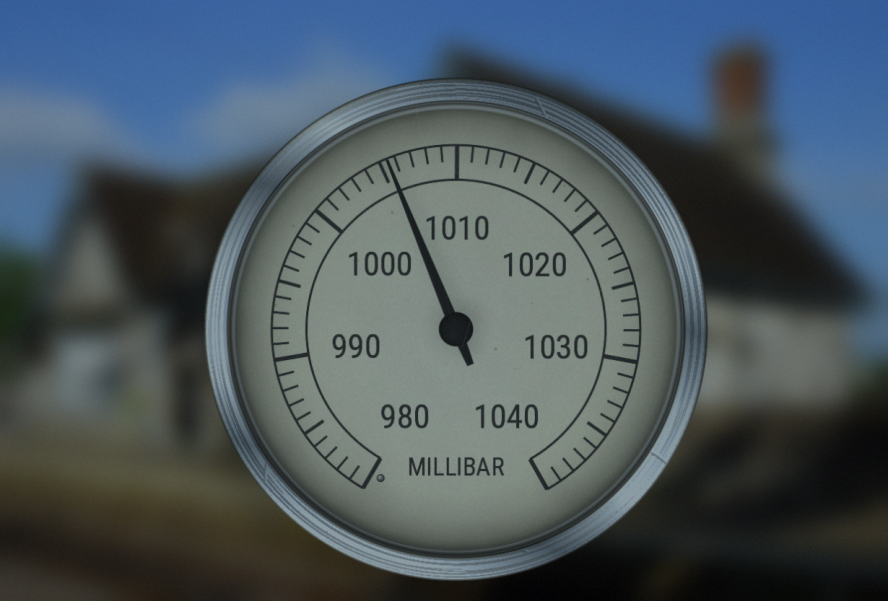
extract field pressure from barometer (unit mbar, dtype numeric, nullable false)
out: 1005.5 mbar
